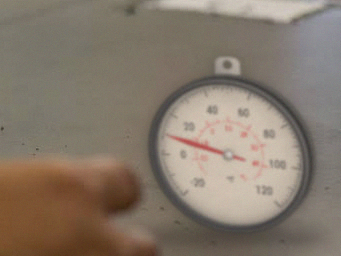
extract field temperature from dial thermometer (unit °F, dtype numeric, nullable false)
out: 10 °F
